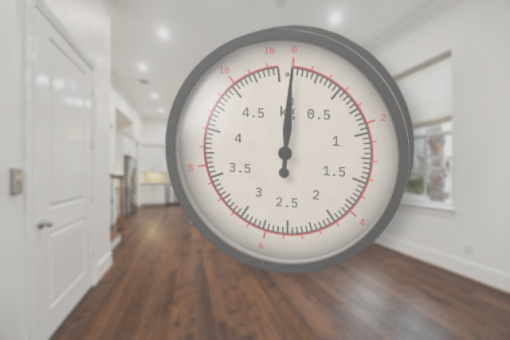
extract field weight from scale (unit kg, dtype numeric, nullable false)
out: 0 kg
